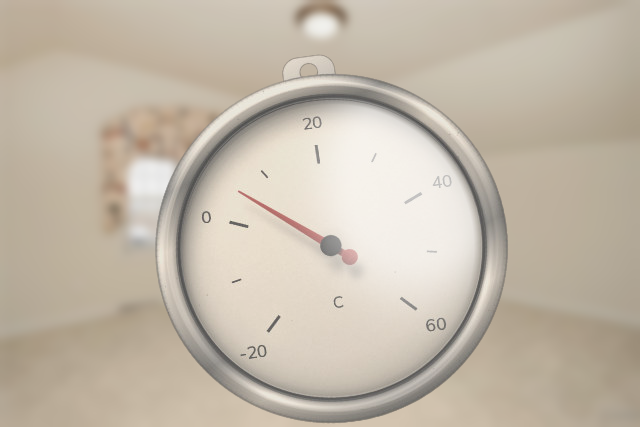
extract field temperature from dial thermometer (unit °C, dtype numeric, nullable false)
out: 5 °C
